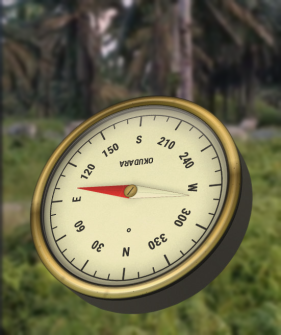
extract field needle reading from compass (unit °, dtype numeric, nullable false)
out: 100 °
